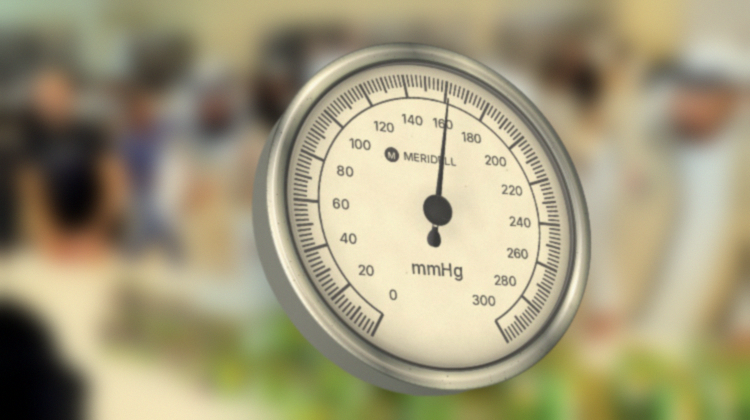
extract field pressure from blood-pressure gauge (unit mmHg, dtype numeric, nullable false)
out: 160 mmHg
